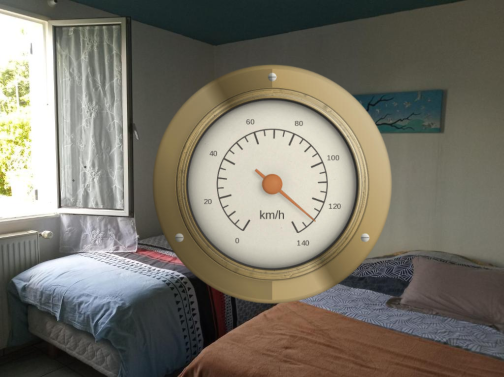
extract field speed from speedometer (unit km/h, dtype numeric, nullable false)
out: 130 km/h
